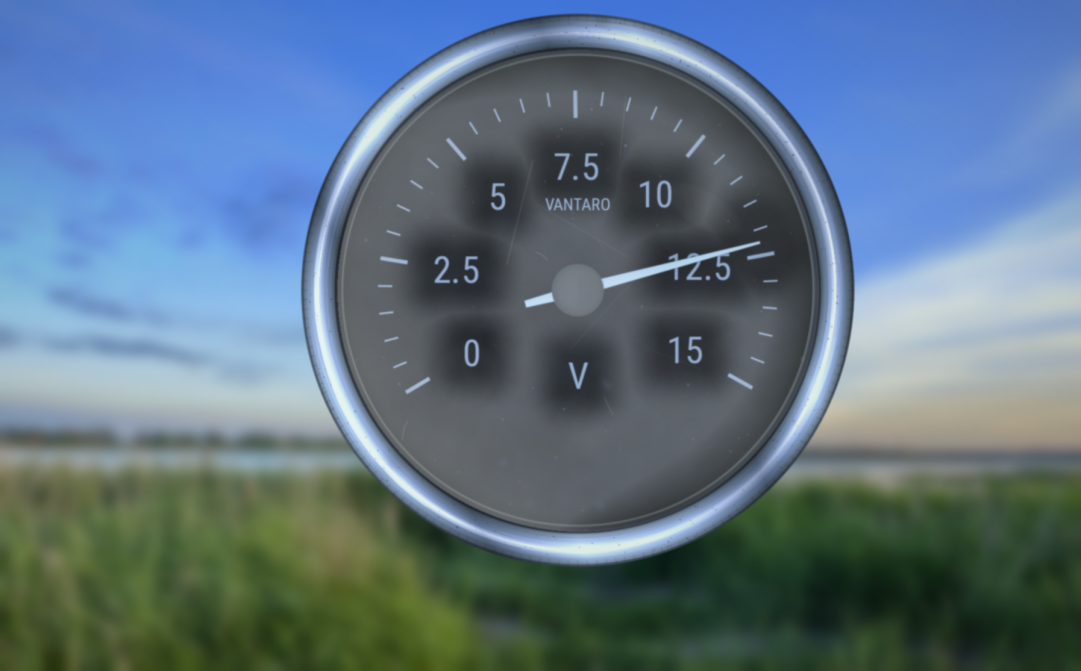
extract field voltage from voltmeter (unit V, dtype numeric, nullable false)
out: 12.25 V
